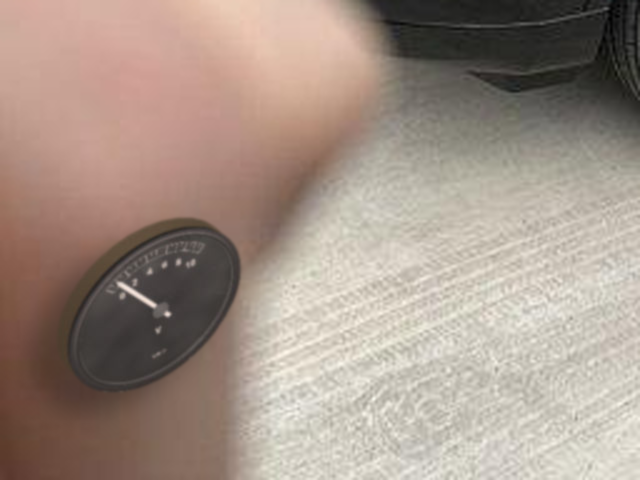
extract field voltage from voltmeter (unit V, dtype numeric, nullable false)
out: 1 V
